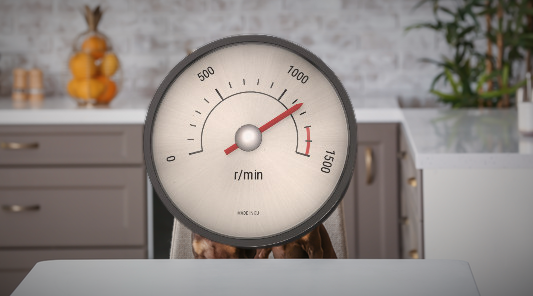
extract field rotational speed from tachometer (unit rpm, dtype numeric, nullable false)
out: 1150 rpm
